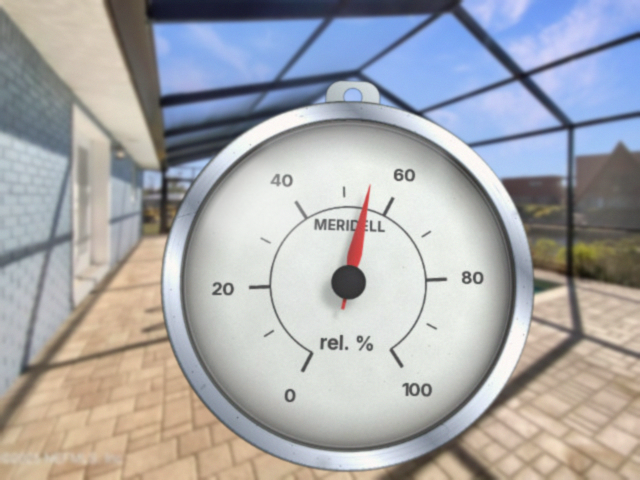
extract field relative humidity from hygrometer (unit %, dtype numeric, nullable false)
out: 55 %
